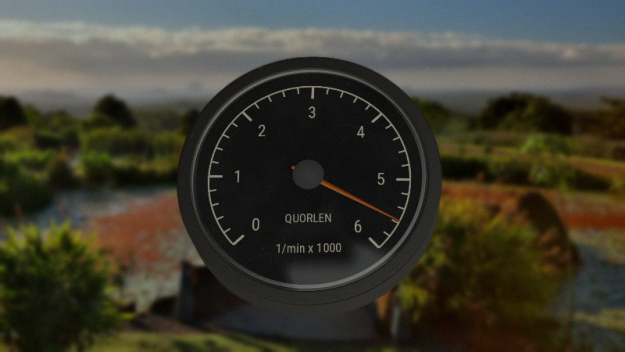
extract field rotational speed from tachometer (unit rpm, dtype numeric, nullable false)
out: 5600 rpm
